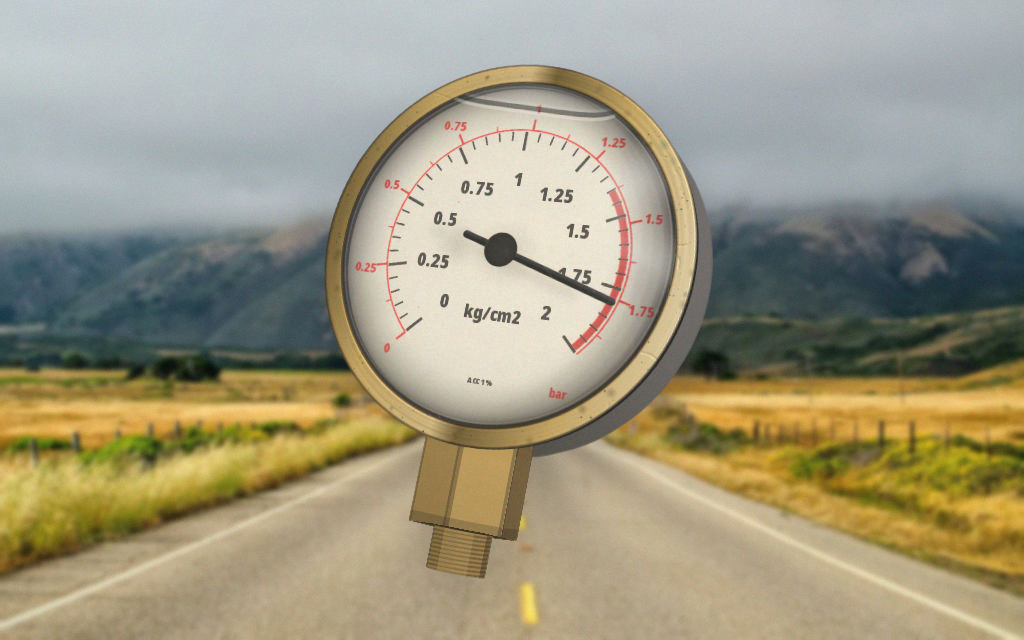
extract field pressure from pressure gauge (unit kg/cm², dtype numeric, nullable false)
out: 1.8 kg/cm²
